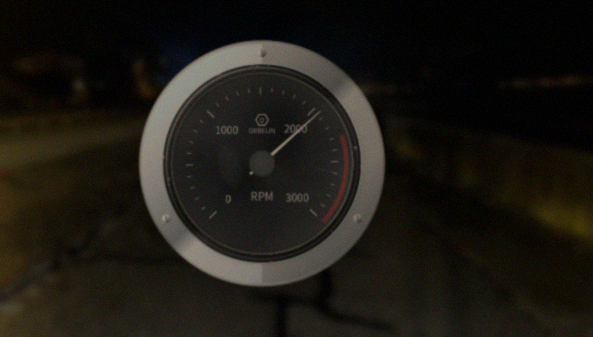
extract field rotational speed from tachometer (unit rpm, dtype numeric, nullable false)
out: 2050 rpm
